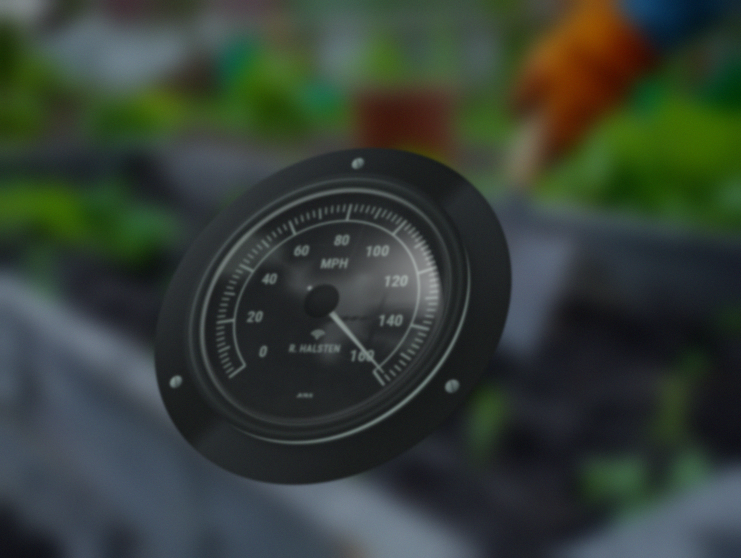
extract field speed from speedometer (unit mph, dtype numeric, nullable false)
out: 158 mph
